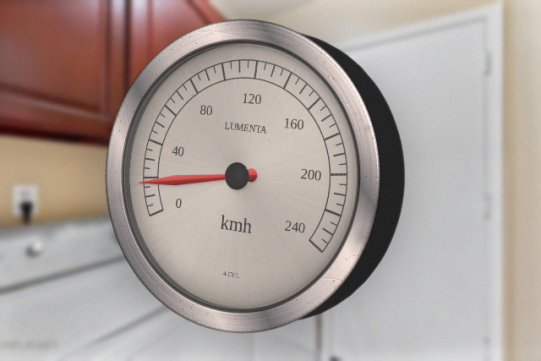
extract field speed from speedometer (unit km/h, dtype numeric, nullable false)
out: 17.5 km/h
